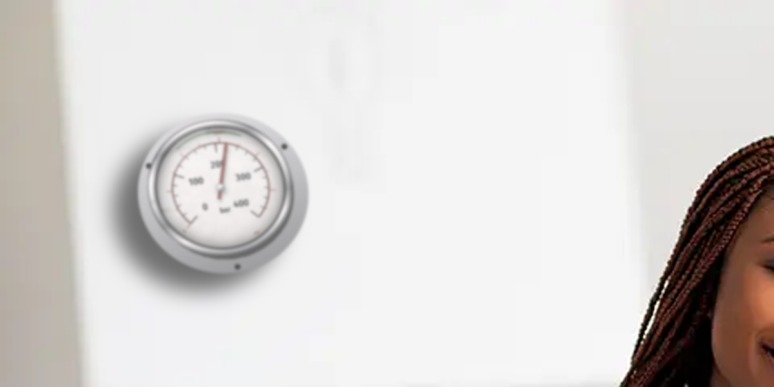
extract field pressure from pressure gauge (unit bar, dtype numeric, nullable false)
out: 220 bar
